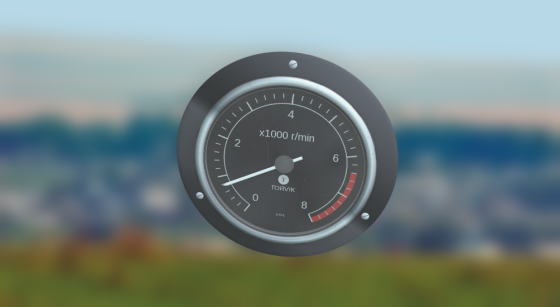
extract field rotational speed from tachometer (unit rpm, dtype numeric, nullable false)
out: 800 rpm
